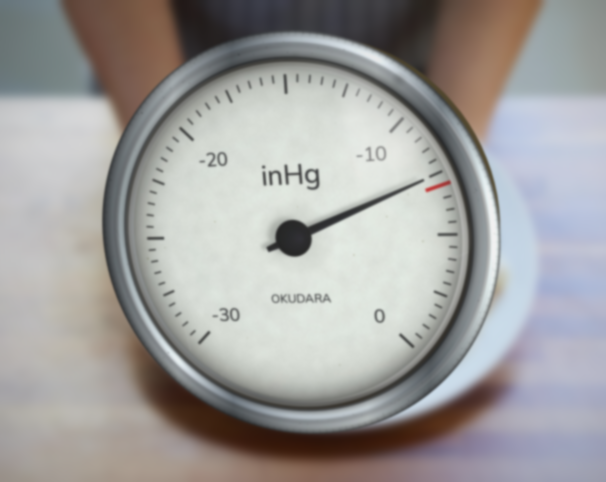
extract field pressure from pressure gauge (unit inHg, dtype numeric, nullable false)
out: -7.5 inHg
